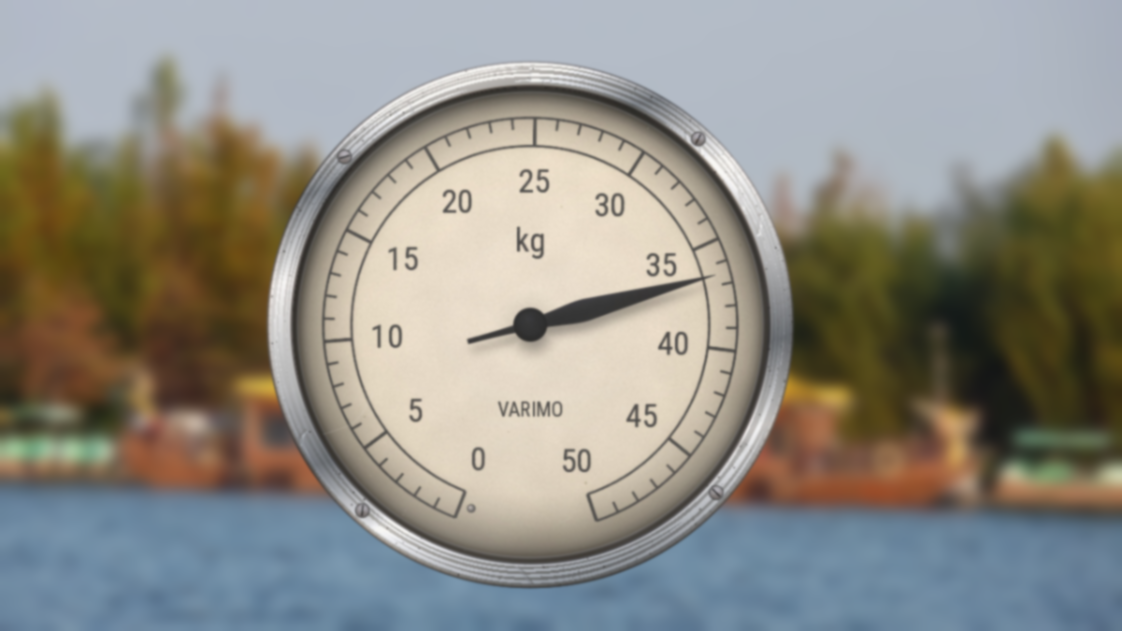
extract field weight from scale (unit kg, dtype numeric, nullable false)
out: 36.5 kg
